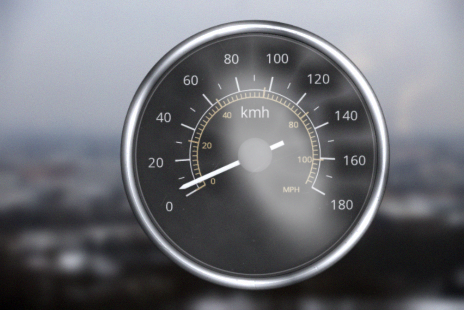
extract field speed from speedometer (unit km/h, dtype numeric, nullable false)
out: 5 km/h
